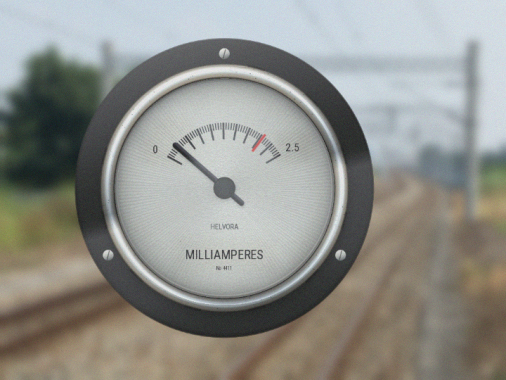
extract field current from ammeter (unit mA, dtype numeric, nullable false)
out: 0.25 mA
